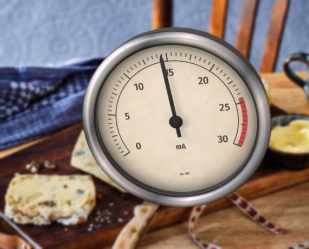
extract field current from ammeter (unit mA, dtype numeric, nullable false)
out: 14.5 mA
